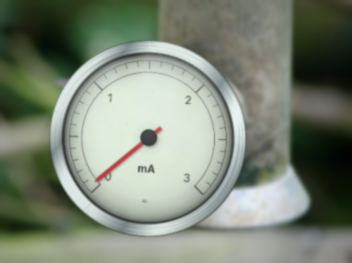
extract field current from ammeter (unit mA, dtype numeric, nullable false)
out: 0.05 mA
